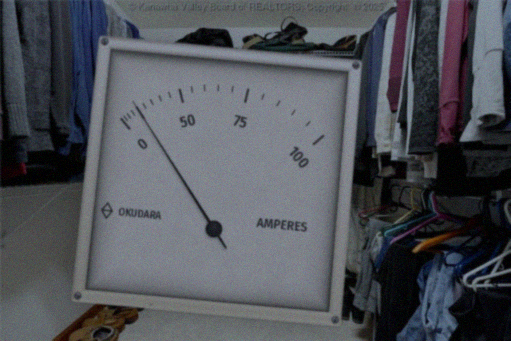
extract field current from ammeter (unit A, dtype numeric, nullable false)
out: 25 A
